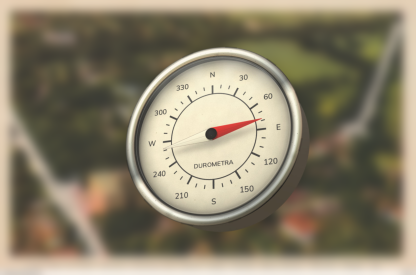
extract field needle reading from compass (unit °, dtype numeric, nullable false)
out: 80 °
